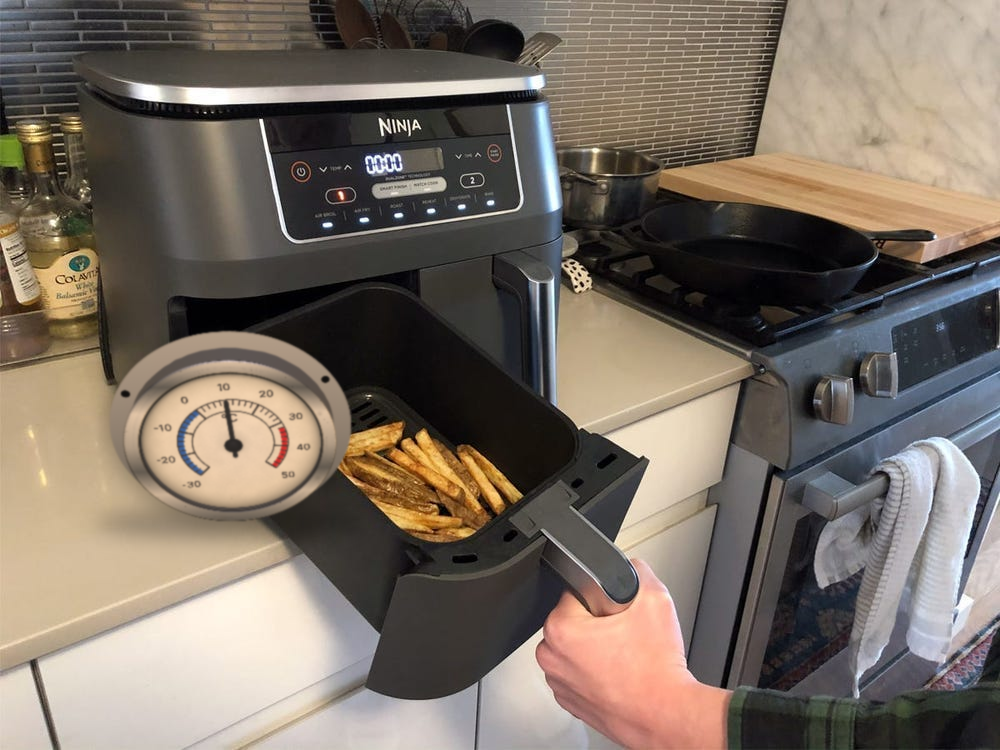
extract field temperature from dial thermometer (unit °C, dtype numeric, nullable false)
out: 10 °C
